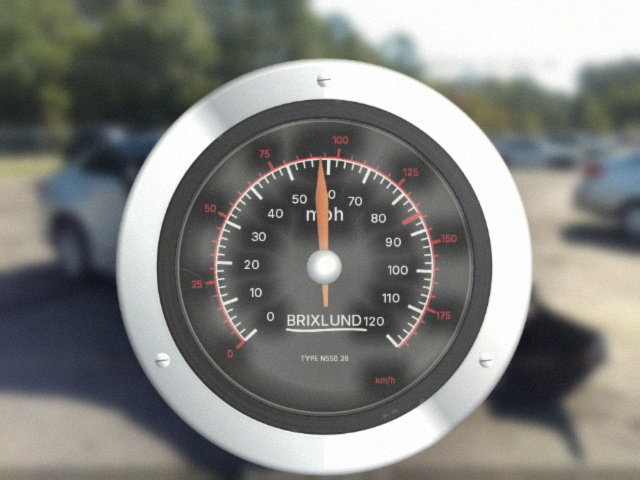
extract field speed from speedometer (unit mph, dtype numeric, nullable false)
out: 58 mph
